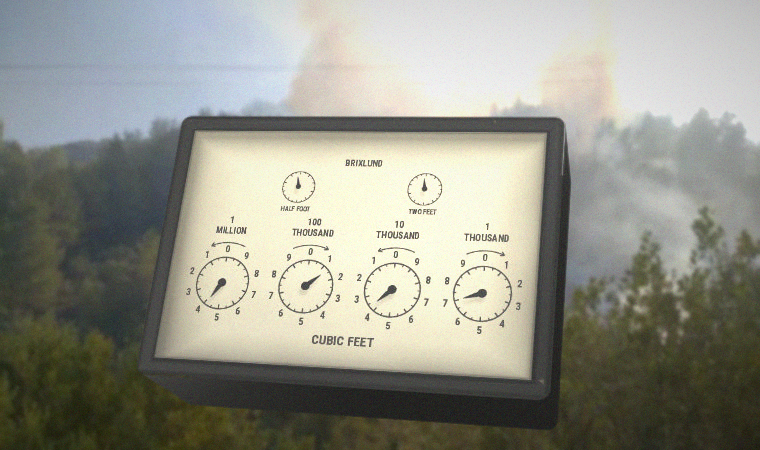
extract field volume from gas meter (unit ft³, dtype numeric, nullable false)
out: 413700 ft³
